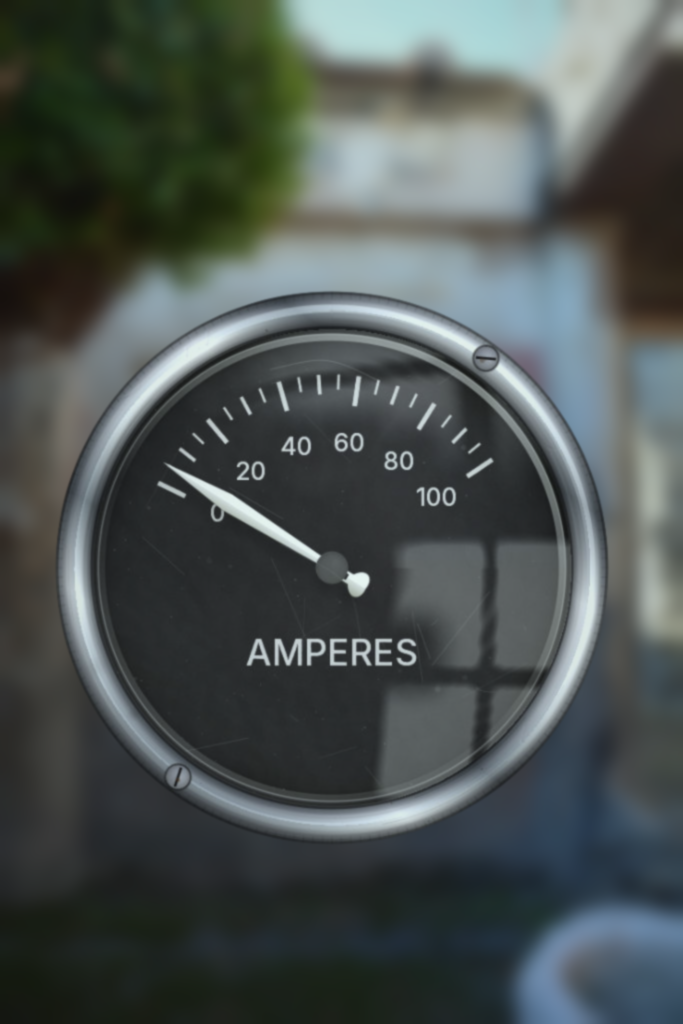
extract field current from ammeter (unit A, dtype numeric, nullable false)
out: 5 A
